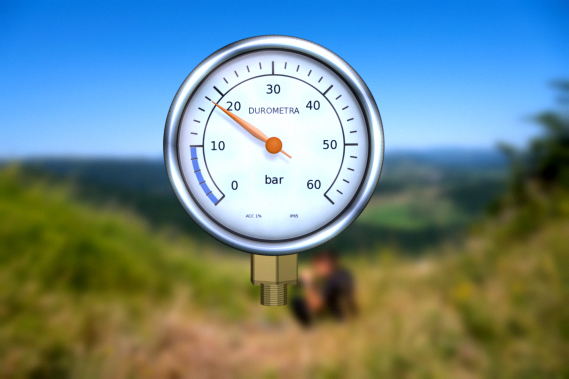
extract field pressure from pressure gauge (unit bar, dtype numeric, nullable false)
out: 18 bar
